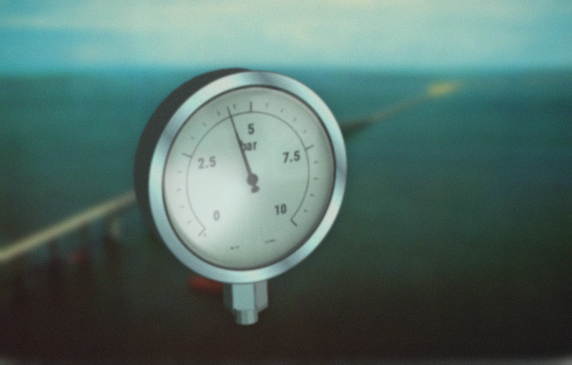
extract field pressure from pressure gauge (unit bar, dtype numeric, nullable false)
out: 4.25 bar
